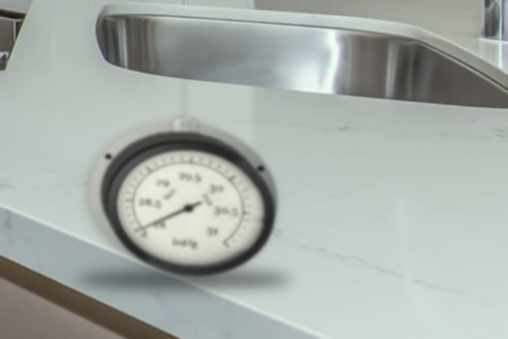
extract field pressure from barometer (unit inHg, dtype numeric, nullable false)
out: 28.1 inHg
